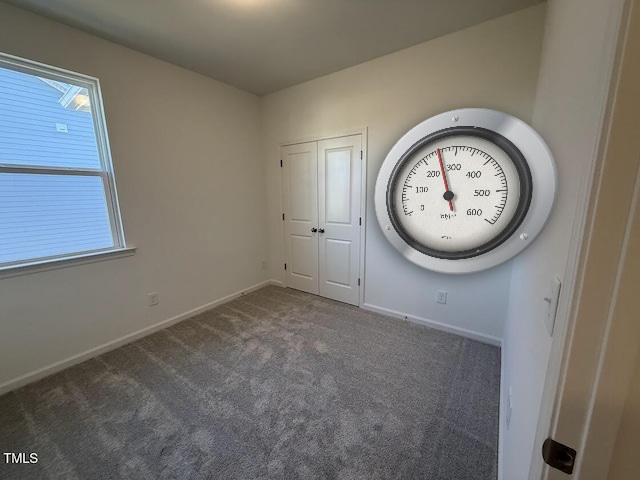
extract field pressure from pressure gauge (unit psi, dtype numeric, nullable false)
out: 250 psi
